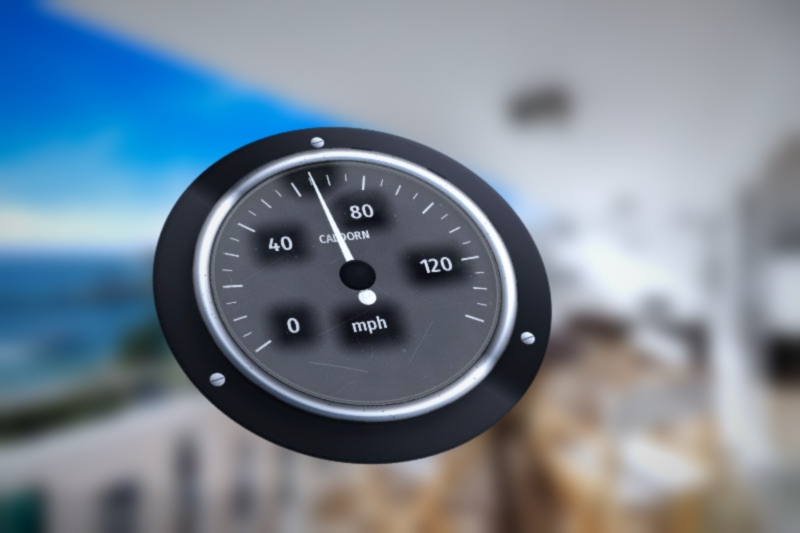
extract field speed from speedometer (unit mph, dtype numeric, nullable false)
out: 65 mph
